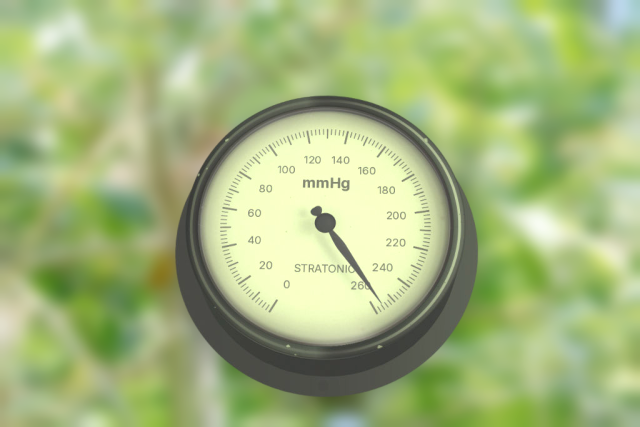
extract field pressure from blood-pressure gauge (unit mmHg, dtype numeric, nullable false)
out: 256 mmHg
